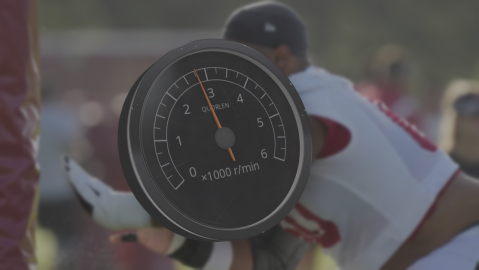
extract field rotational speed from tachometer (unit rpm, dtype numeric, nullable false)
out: 2750 rpm
